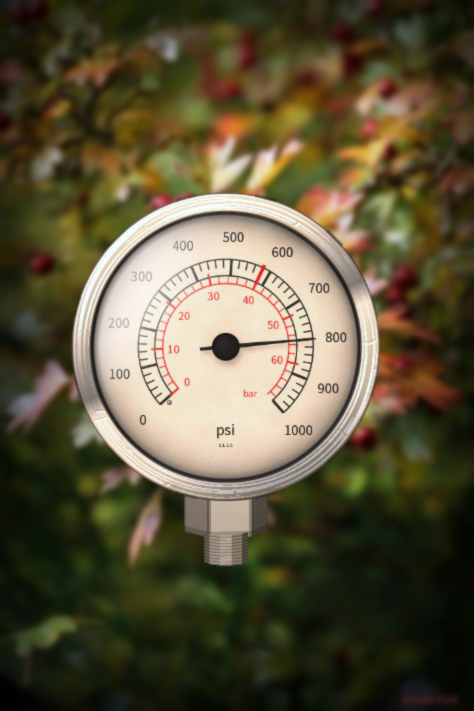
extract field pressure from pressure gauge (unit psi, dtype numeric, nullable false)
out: 800 psi
